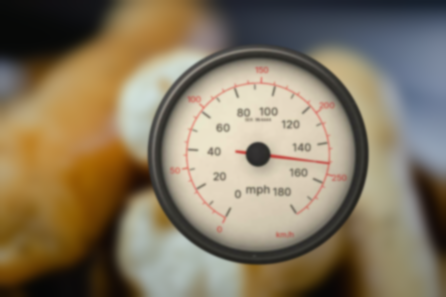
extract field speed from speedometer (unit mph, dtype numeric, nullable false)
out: 150 mph
